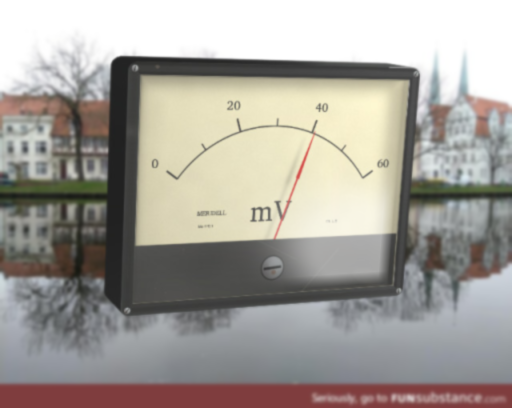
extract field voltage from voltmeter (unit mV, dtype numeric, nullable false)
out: 40 mV
